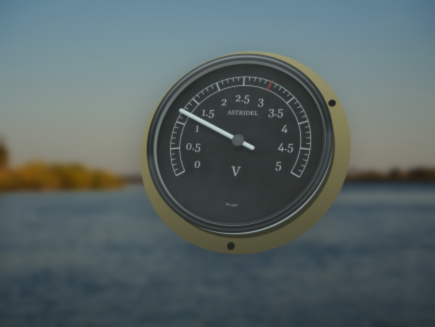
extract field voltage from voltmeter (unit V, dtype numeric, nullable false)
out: 1.2 V
